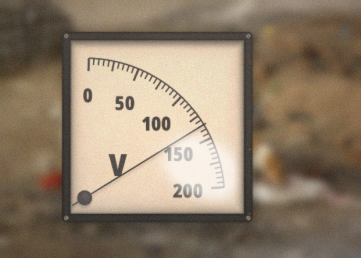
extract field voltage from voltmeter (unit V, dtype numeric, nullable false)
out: 135 V
